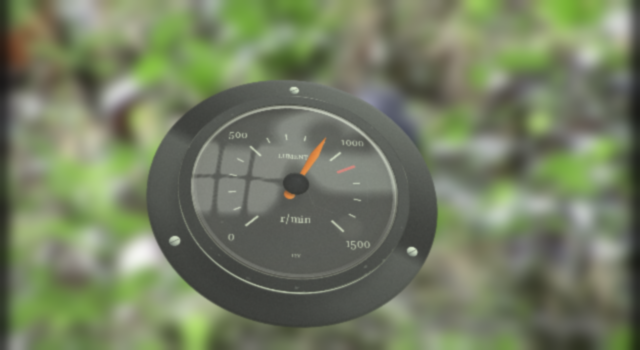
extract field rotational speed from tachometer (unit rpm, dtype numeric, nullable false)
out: 900 rpm
